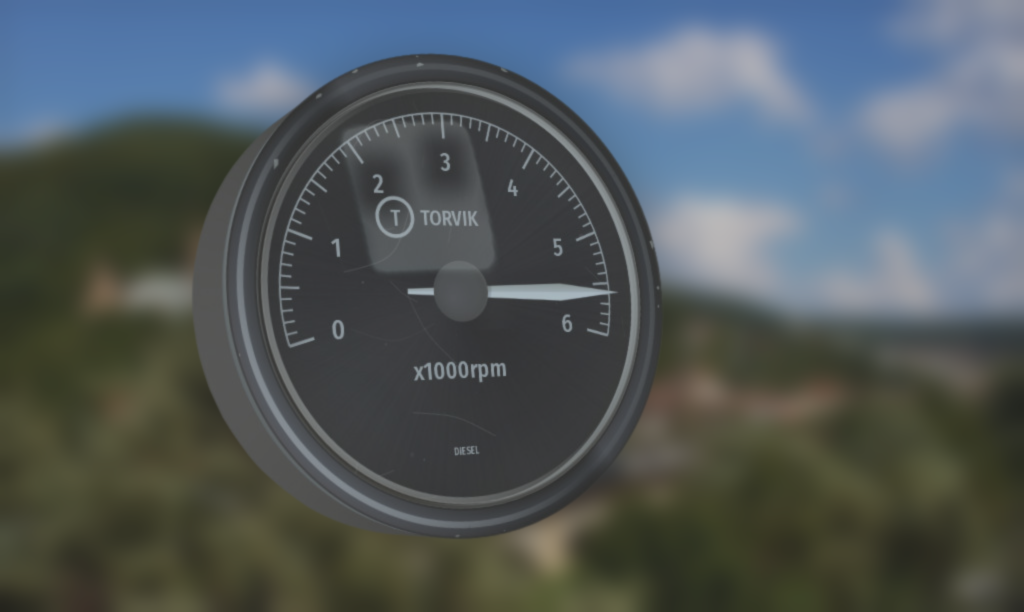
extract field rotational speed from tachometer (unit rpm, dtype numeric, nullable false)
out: 5600 rpm
